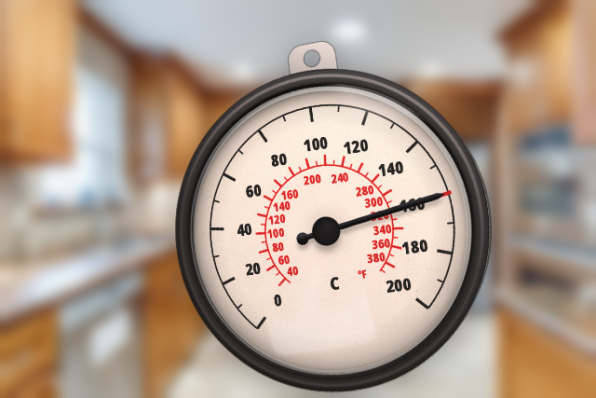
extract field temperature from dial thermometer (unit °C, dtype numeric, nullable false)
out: 160 °C
